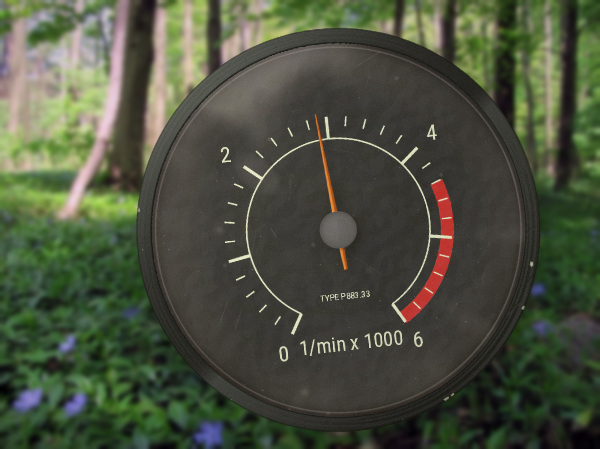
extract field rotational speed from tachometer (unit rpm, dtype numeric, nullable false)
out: 2900 rpm
